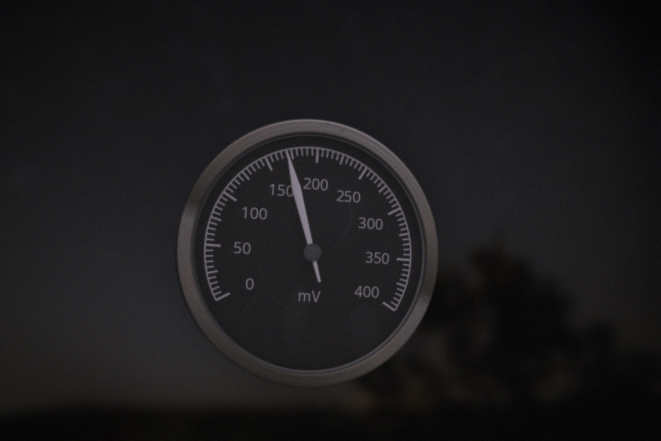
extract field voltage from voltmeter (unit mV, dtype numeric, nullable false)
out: 170 mV
